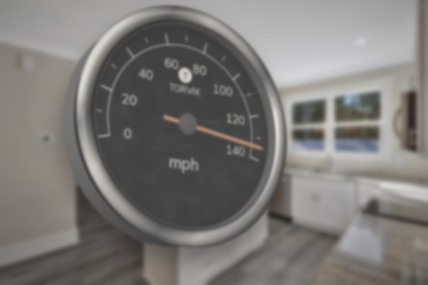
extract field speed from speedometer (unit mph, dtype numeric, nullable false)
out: 135 mph
